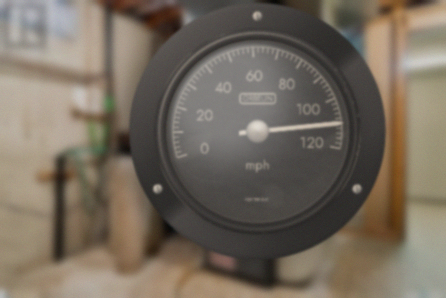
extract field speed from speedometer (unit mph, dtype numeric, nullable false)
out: 110 mph
